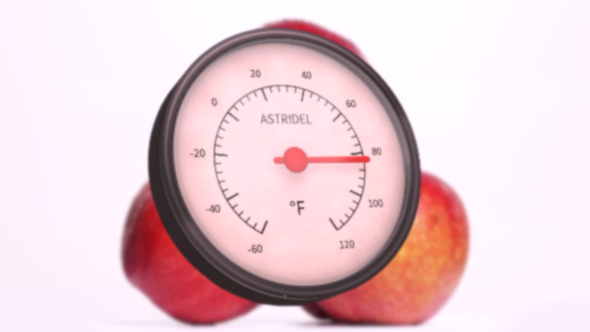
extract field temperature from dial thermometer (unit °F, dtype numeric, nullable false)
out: 84 °F
